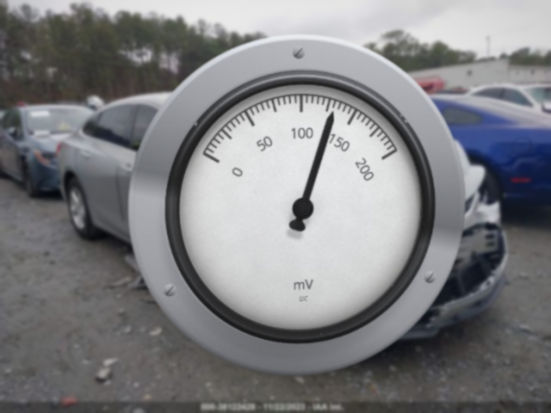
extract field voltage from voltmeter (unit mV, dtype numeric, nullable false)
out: 130 mV
